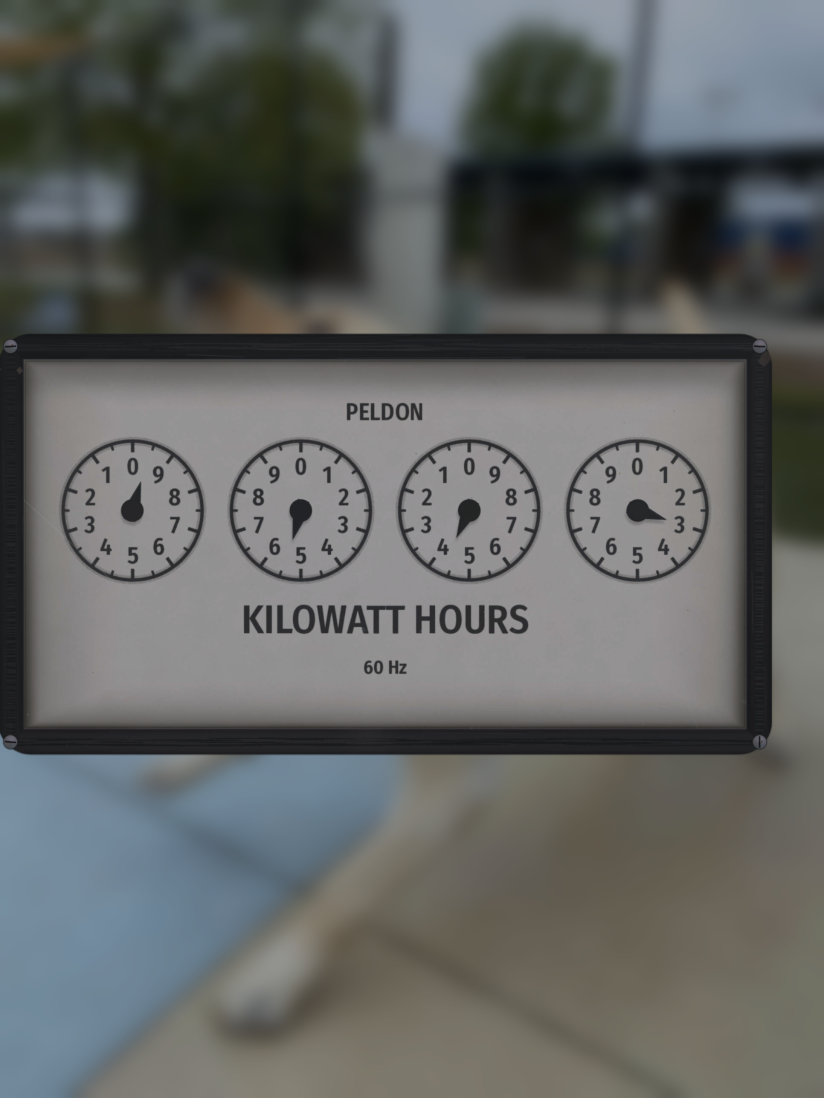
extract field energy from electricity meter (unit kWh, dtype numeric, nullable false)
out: 9543 kWh
